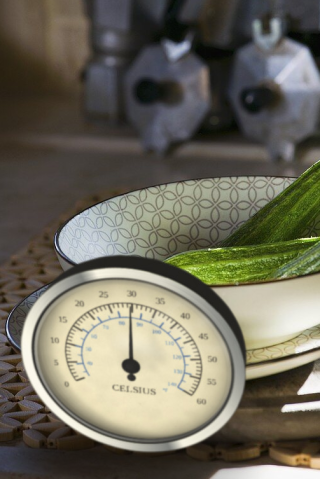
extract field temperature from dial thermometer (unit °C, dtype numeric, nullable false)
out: 30 °C
